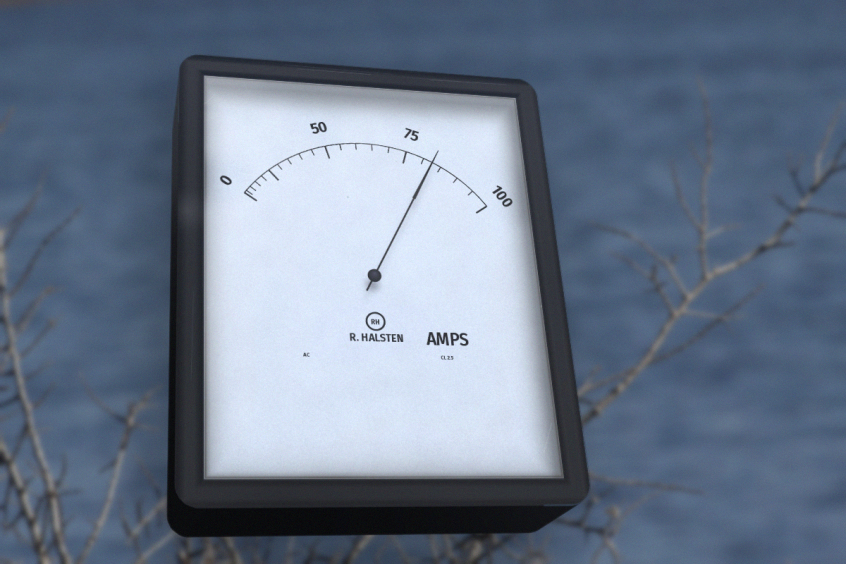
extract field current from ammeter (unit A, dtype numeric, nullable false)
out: 82.5 A
